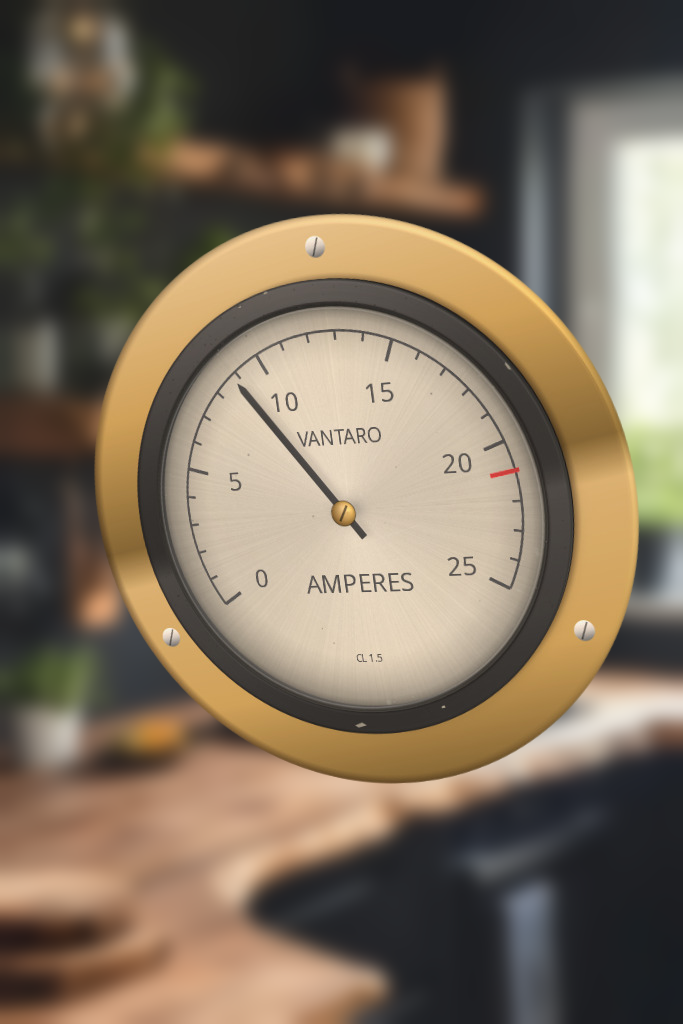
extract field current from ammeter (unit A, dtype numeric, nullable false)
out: 9 A
